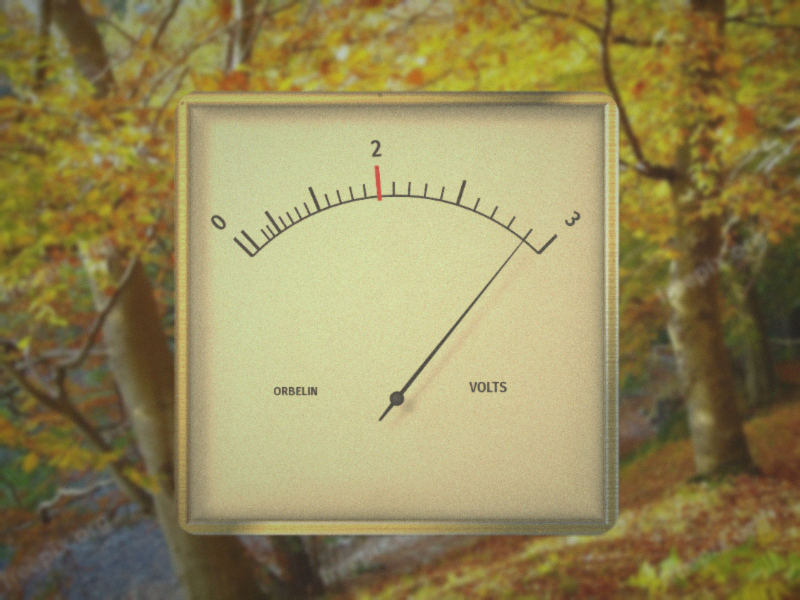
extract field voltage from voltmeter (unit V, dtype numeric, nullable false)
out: 2.9 V
